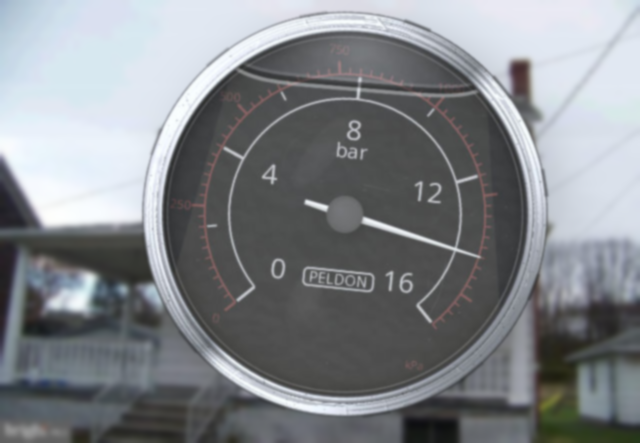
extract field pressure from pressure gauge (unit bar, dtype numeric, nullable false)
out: 14 bar
